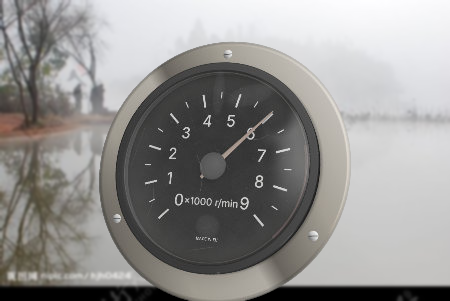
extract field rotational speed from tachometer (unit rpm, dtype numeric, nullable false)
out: 6000 rpm
